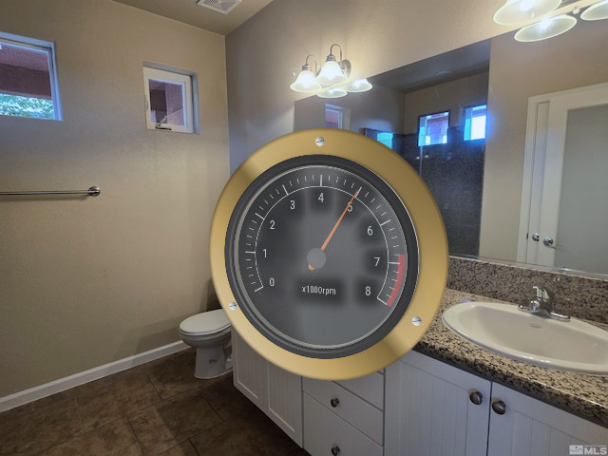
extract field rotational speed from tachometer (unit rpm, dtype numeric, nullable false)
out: 5000 rpm
